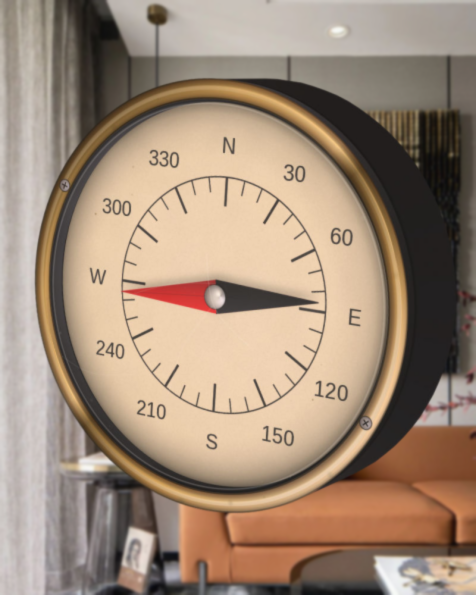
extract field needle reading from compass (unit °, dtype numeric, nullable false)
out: 265 °
